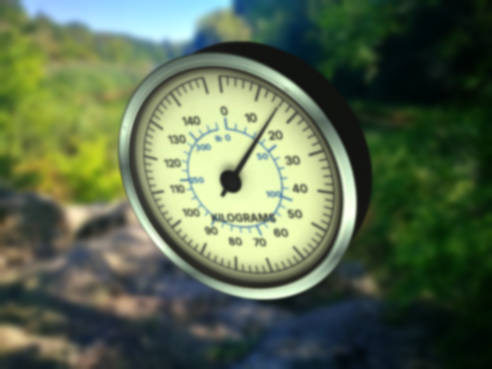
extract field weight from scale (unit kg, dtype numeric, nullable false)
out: 16 kg
